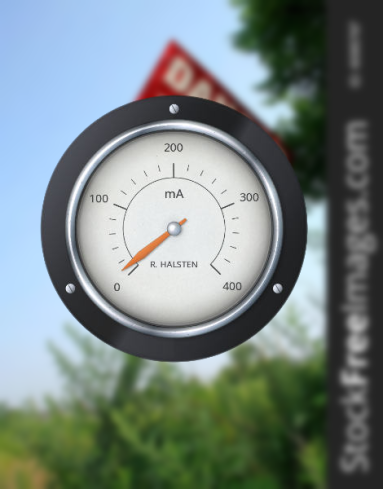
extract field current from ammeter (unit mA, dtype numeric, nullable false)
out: 10 mA
